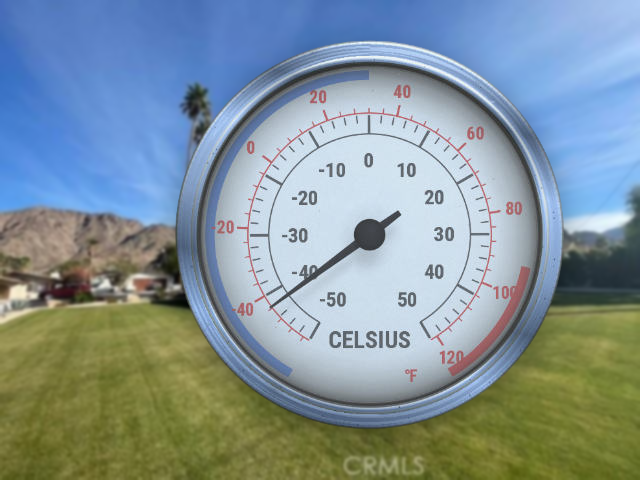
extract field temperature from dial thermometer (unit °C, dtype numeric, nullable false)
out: -42 °C
